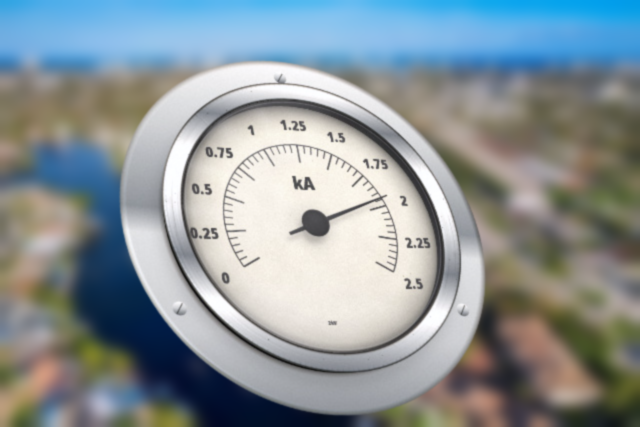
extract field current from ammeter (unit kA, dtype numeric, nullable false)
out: 1.95 kA
